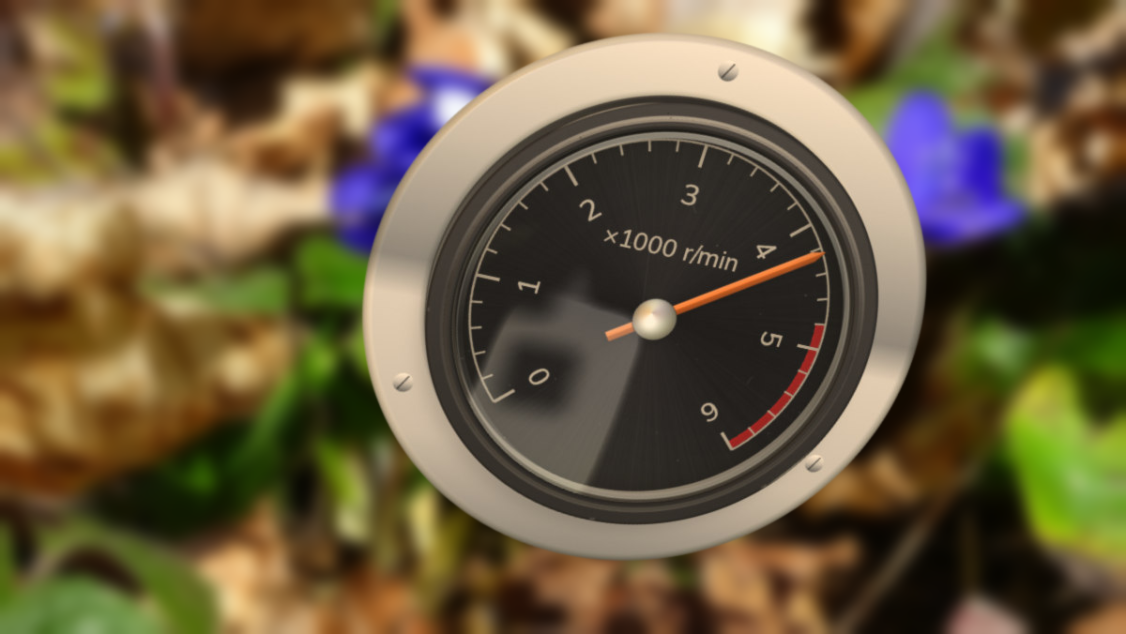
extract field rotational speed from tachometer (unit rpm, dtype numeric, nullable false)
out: 4200 rpm
